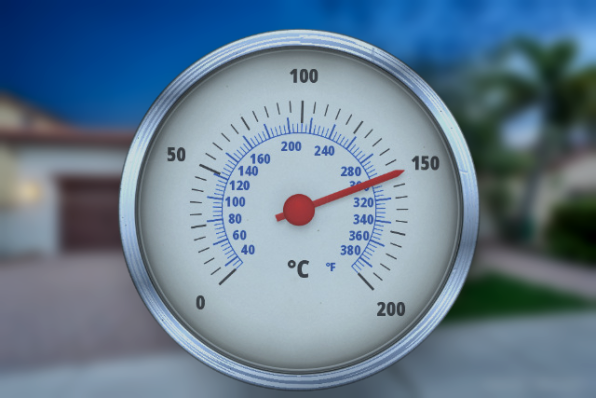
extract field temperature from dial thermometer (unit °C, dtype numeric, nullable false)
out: 150 °C
